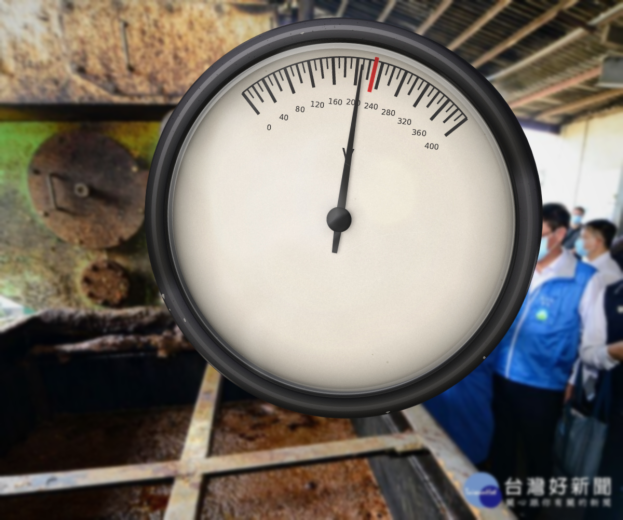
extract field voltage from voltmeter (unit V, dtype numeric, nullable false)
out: 210 V
